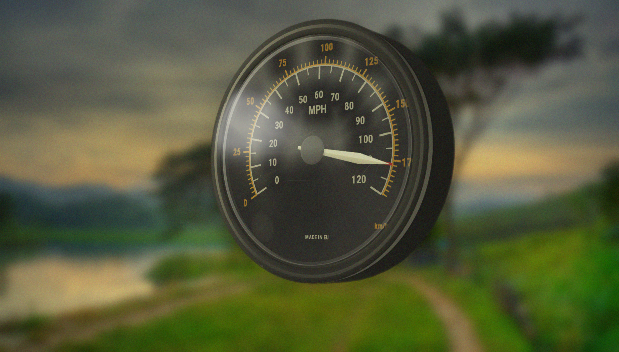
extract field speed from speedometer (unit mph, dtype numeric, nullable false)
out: 110 mph
